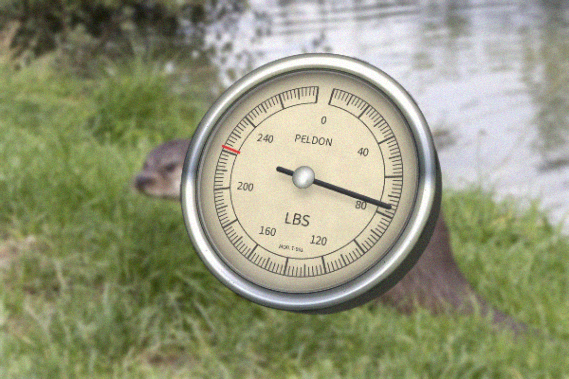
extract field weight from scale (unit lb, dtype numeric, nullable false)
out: 76 lb
